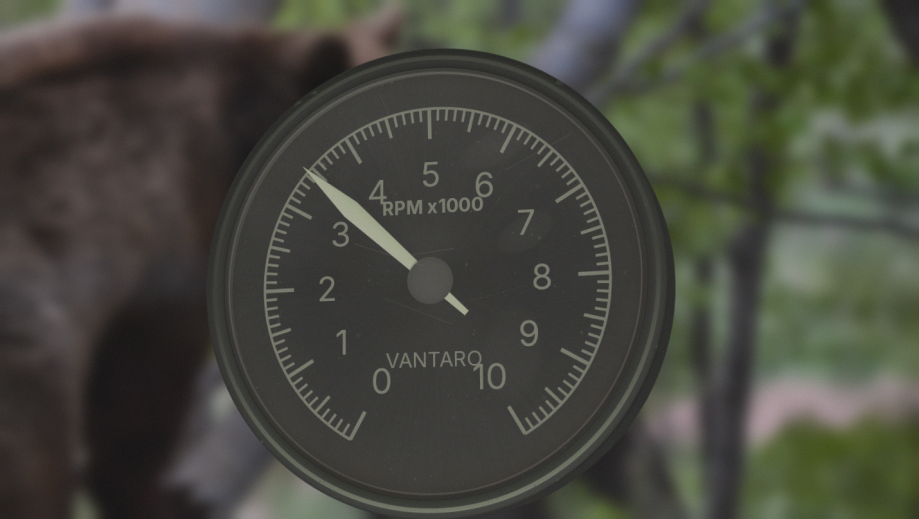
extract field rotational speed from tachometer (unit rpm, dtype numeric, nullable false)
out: 3450 rpm
